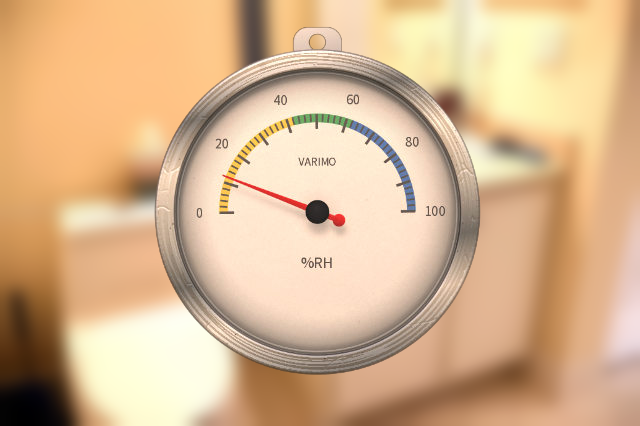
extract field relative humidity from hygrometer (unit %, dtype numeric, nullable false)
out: 12 %
